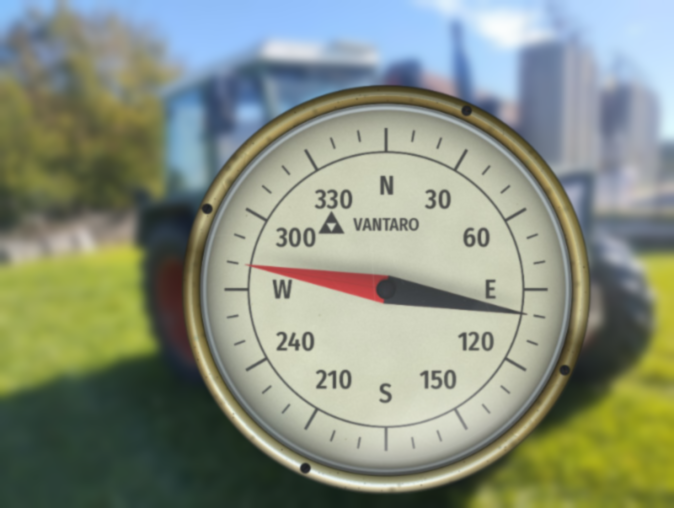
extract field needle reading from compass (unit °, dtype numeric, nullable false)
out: 280 °
